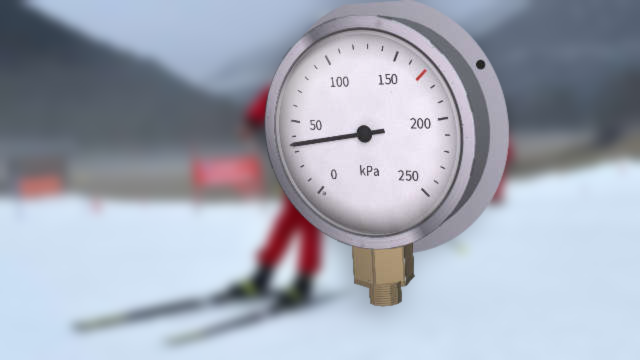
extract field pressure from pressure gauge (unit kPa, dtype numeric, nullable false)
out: 35 kPa
